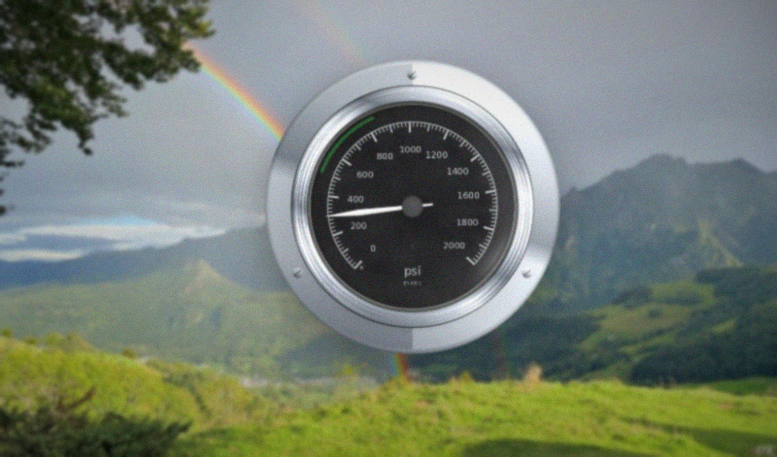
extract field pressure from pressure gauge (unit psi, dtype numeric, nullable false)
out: 300 psi
